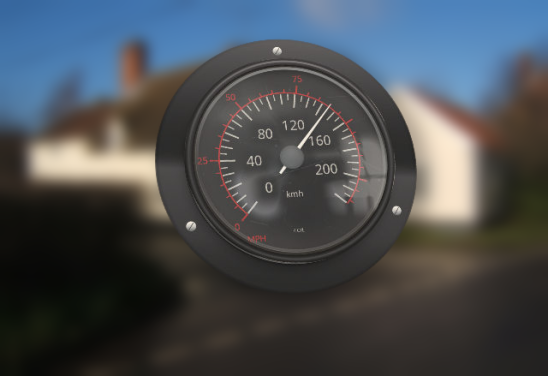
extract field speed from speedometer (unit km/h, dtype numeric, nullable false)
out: 145 km/h
